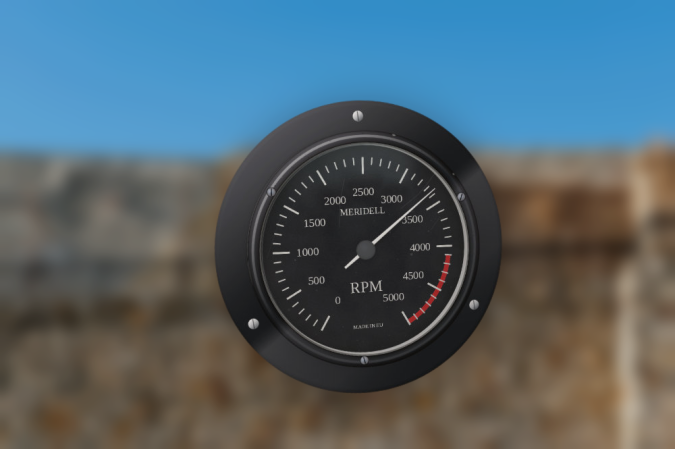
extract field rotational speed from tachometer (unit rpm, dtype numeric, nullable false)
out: 3350 rpm
